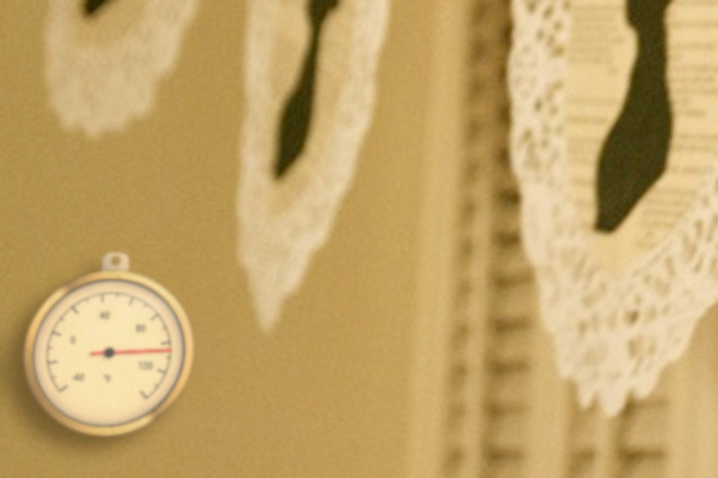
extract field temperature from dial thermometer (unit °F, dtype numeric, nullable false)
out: 105 °F
